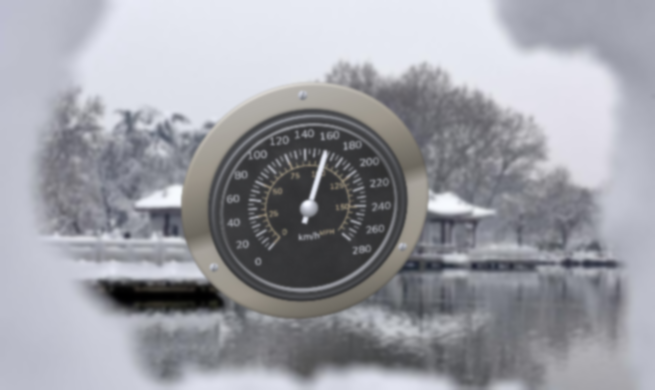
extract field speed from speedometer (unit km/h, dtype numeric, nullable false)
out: 160 km/h
